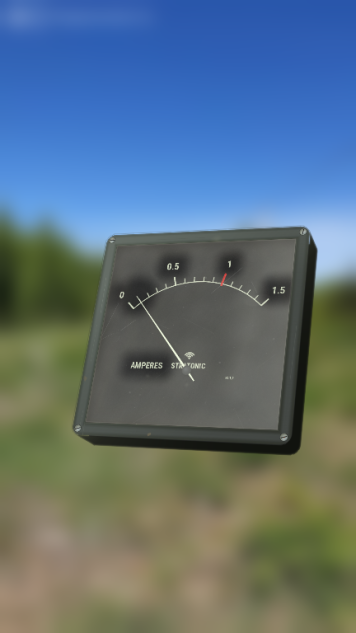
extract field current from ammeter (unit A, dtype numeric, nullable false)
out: 0.1 A
